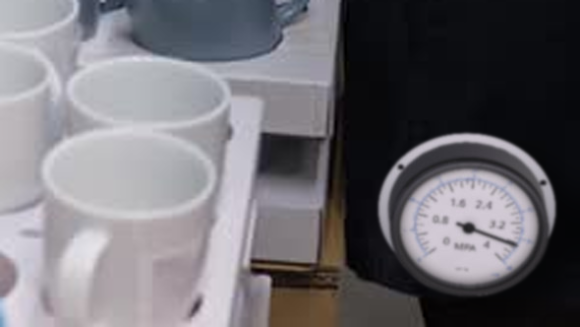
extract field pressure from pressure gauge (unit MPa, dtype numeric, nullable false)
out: 3.6 MPa
